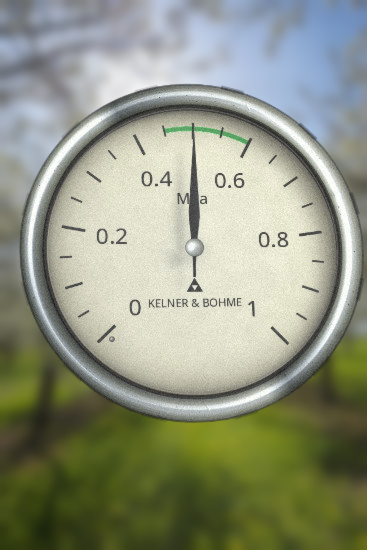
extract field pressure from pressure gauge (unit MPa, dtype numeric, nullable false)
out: 0.5 MPa
